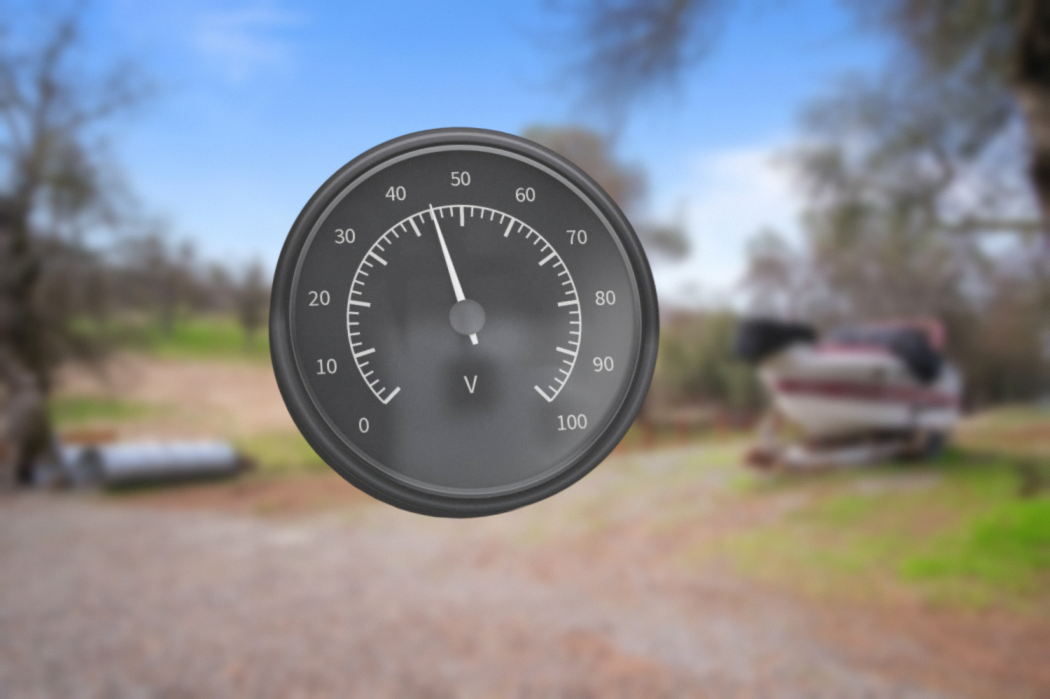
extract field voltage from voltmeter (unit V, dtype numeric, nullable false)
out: 44 V
